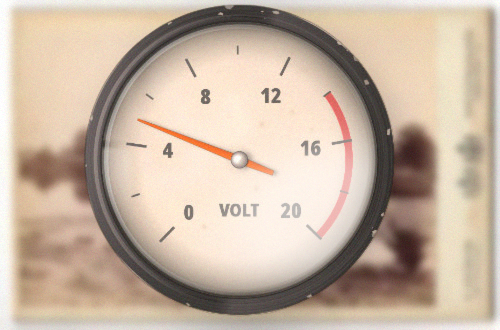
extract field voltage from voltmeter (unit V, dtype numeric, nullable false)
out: 5 V
